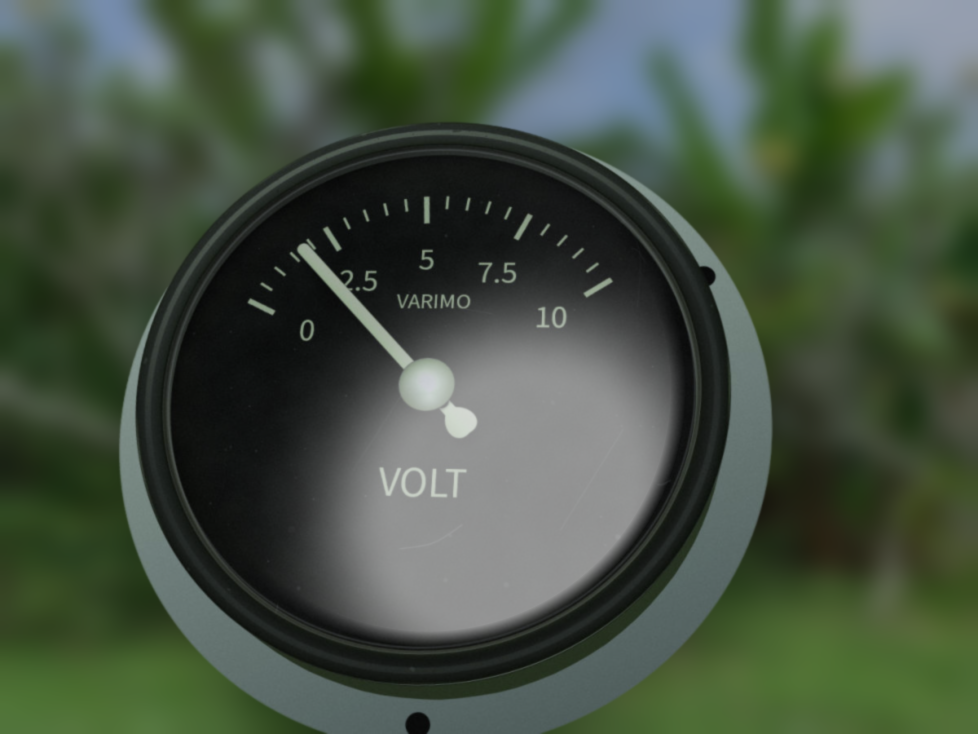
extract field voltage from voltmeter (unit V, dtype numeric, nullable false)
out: 1.75 V
